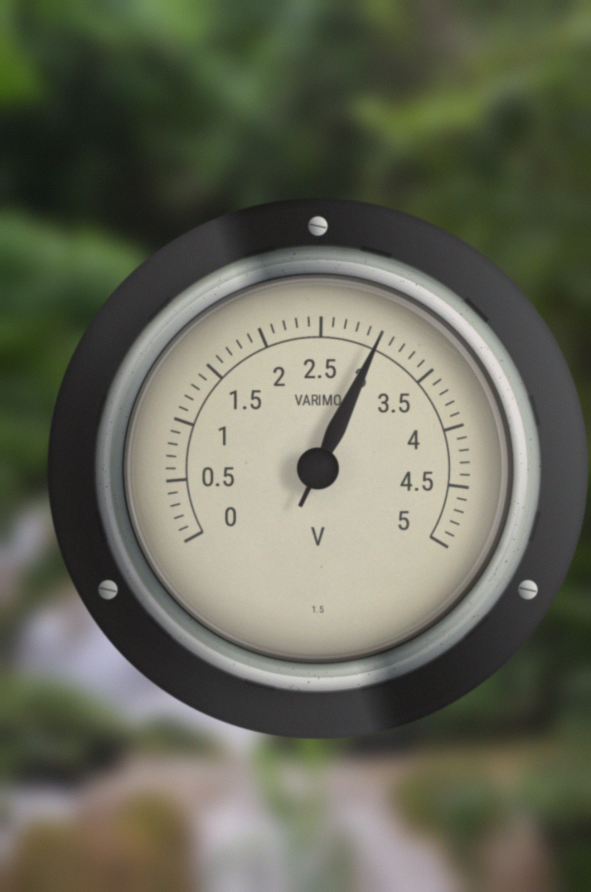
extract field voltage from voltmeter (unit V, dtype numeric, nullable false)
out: 3 V
